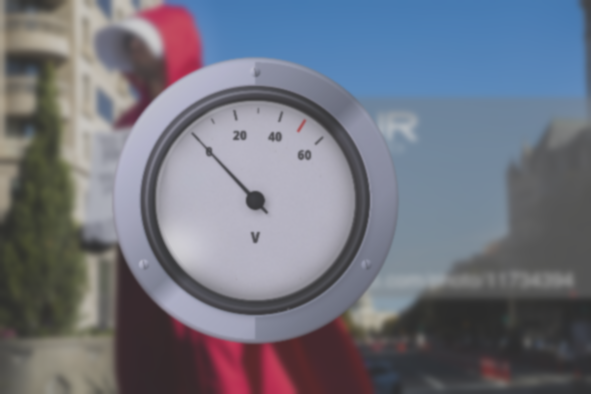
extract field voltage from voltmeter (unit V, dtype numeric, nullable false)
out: 0 V
